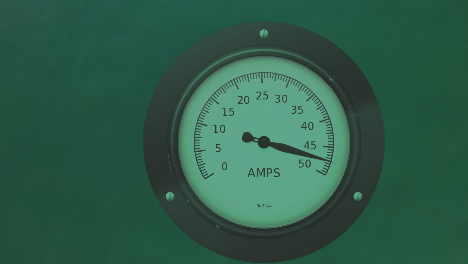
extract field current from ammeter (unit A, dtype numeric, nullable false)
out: 47.5 A
